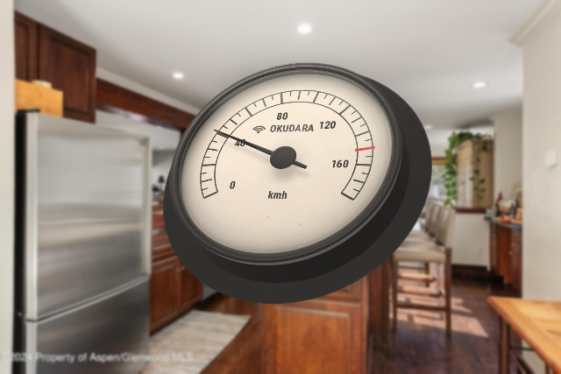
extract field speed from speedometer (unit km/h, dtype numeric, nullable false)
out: 40 km/h
